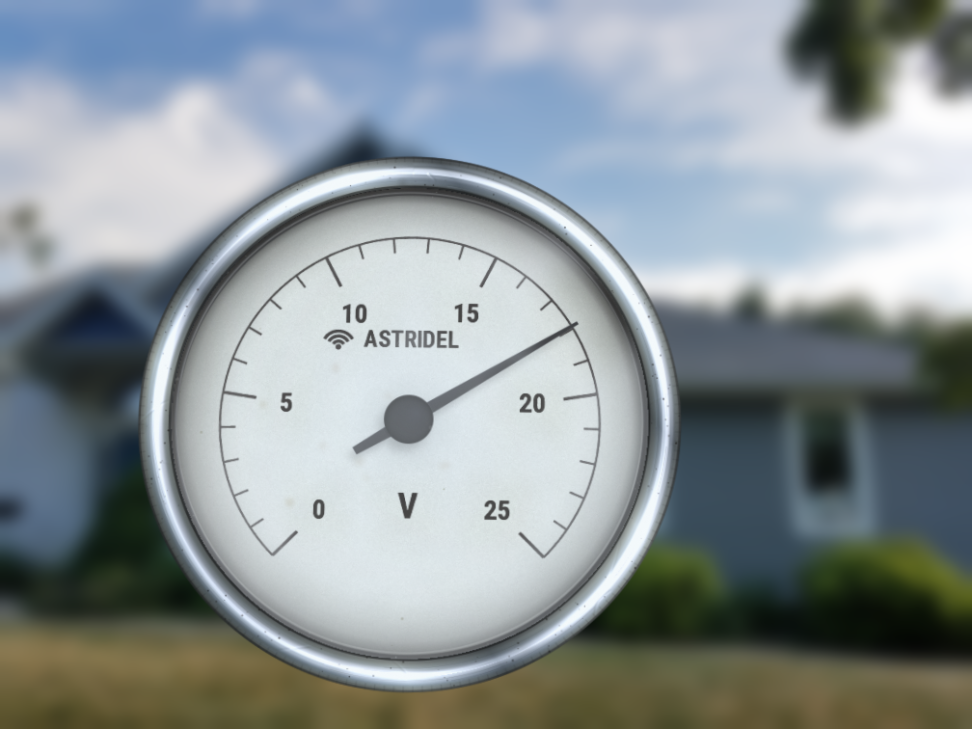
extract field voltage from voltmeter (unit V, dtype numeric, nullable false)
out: 18 V
